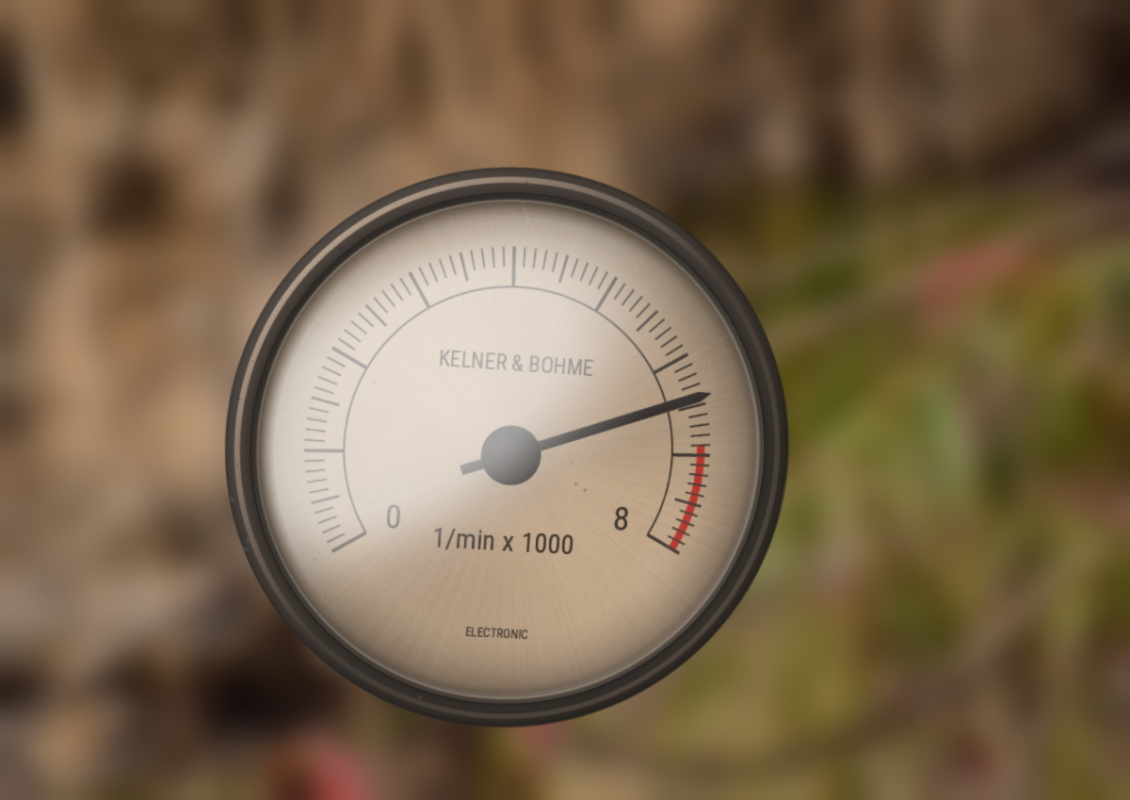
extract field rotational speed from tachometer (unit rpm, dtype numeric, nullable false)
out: 6400 rpm
